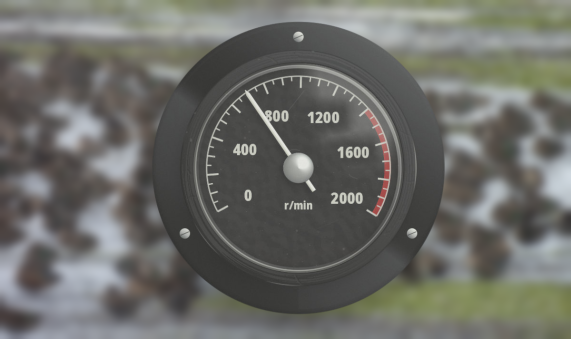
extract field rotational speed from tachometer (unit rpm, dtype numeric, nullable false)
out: 700 rpm
